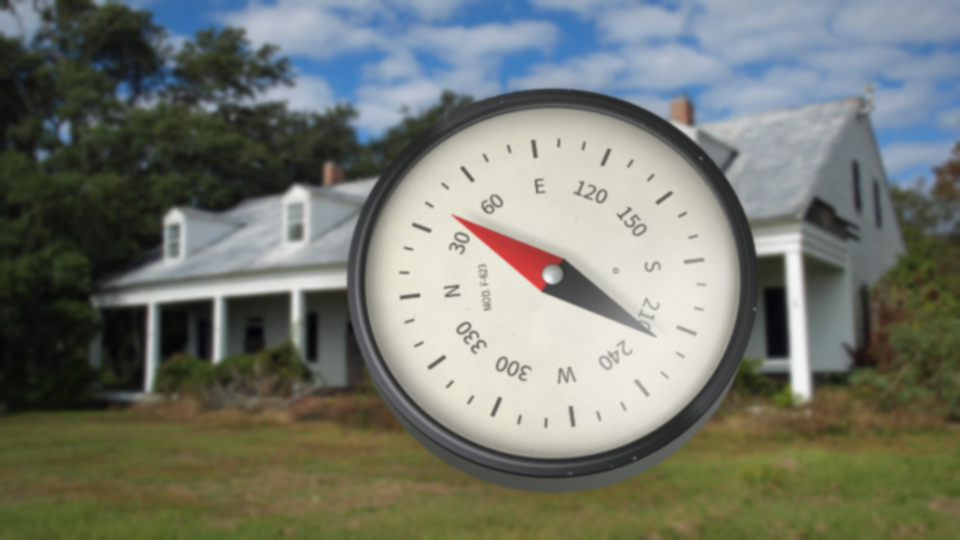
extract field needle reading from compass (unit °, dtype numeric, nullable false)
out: 40 °
